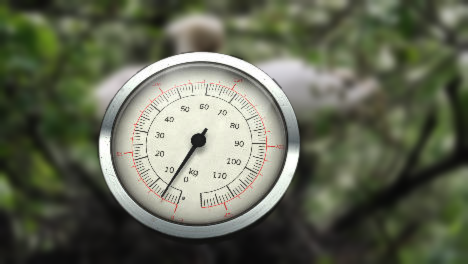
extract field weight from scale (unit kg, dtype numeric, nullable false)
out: 5 kg
